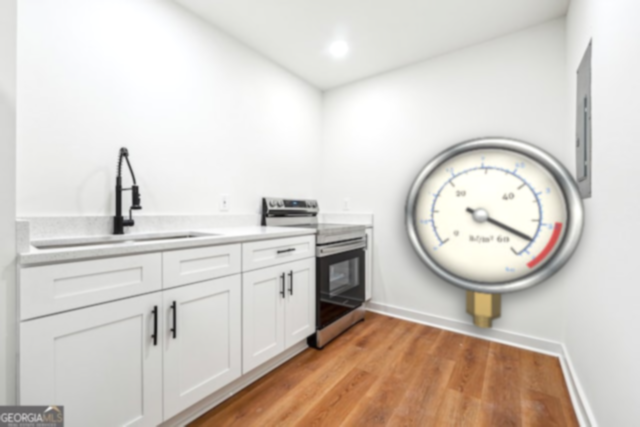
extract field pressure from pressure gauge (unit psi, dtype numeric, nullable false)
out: 55 psi
